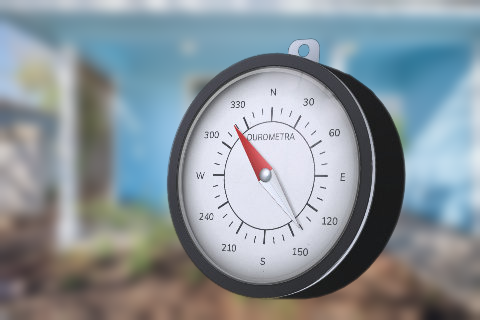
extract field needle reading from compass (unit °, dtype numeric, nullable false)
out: 320 °
